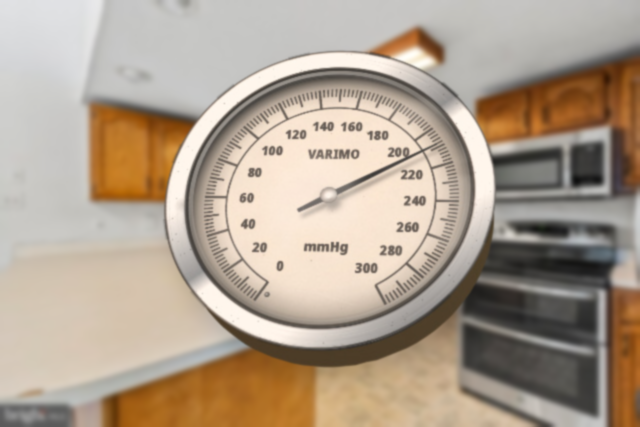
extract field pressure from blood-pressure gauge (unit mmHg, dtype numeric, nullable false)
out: 210 mmHg
